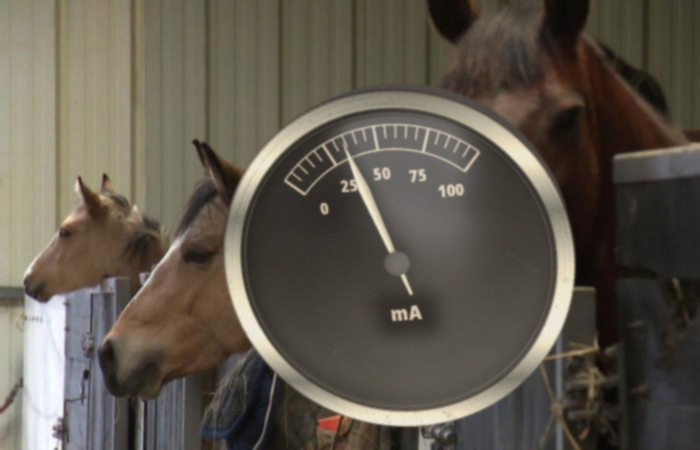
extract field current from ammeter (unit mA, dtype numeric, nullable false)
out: 35 mA
